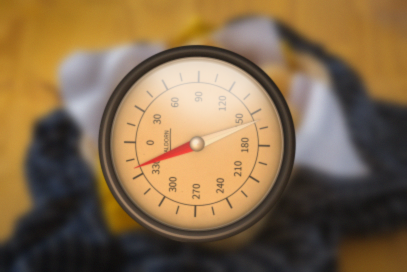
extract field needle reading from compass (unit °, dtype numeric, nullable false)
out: 337.5 °
